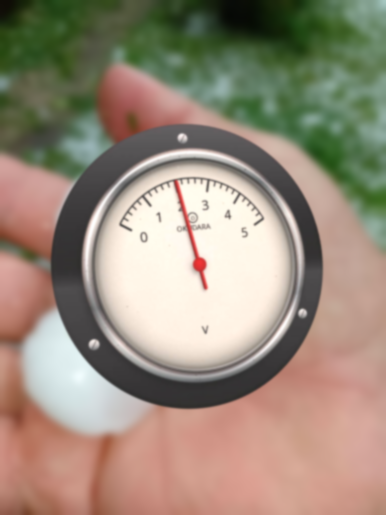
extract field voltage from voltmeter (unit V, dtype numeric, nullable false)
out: 2 V
